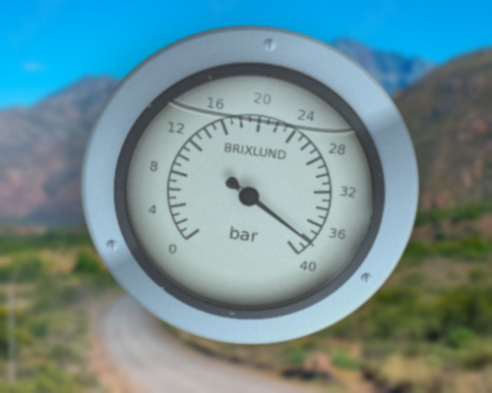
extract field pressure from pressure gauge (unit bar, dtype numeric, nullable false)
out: 38 bar
